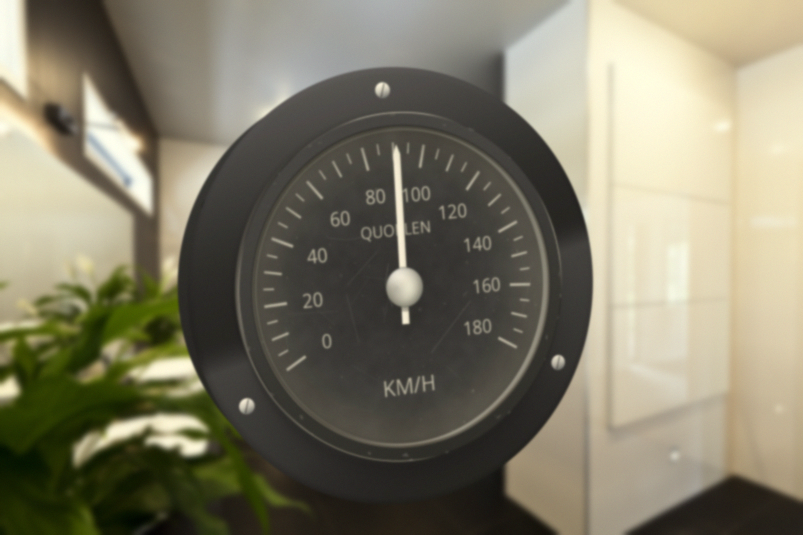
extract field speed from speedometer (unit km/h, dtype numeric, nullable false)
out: 90 km/h
